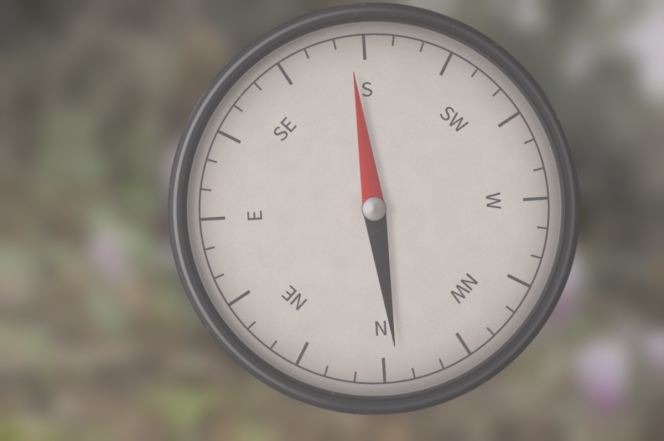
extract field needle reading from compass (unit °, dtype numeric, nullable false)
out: 175 °
